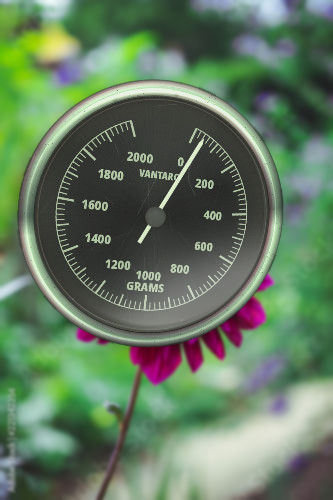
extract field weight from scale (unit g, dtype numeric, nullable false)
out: 40 g
